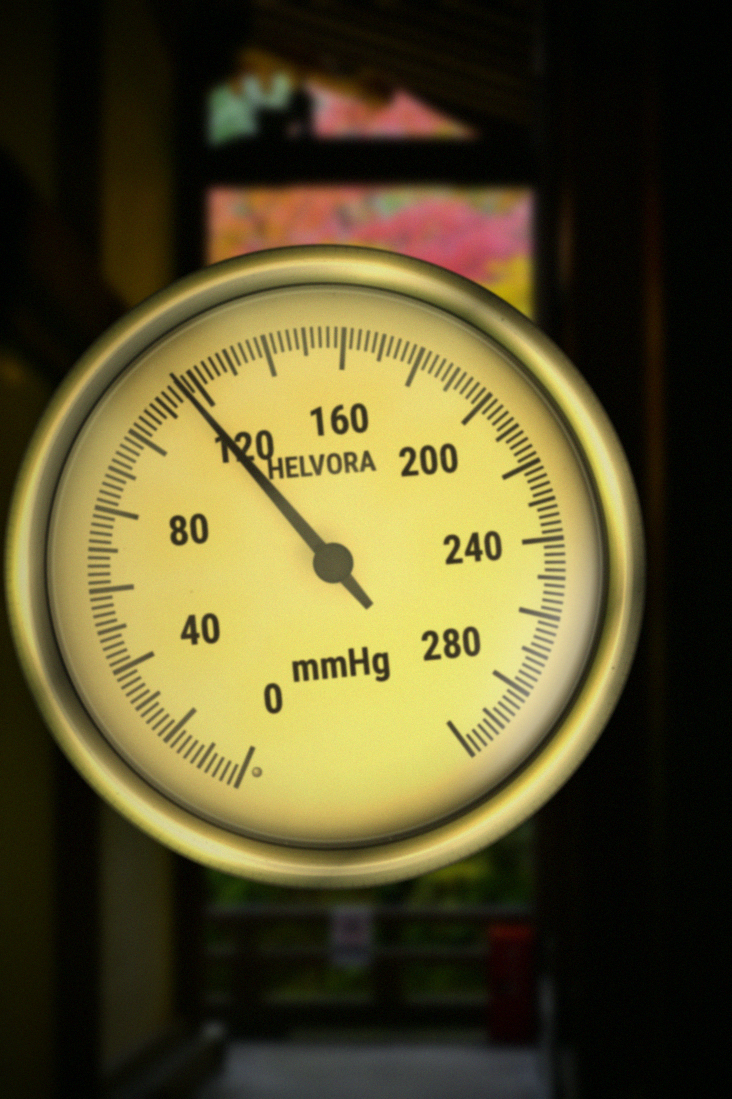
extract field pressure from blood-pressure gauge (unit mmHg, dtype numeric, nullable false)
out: 116 mmHg
